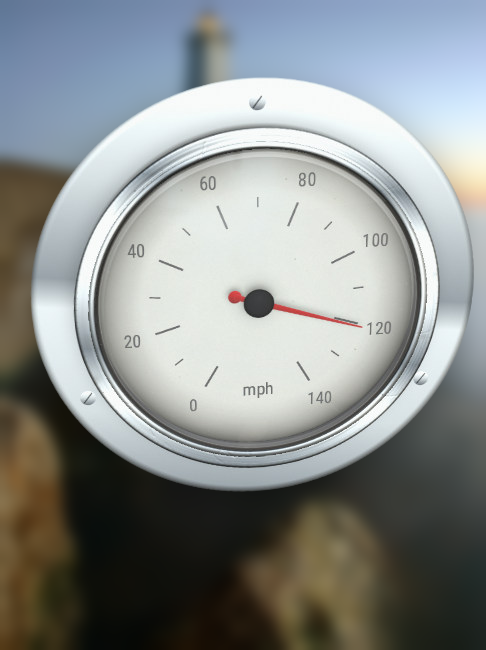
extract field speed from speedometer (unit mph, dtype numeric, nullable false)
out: 120 mph
